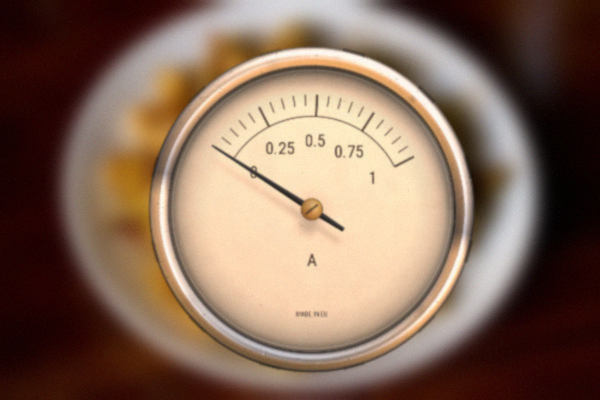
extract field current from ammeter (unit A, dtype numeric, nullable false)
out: 0 A
